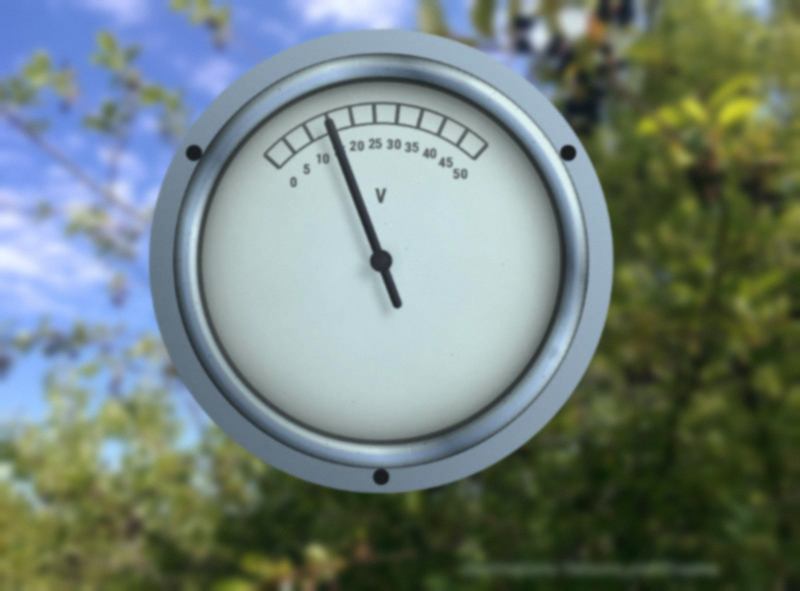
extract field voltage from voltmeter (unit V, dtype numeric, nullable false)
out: 15 V
